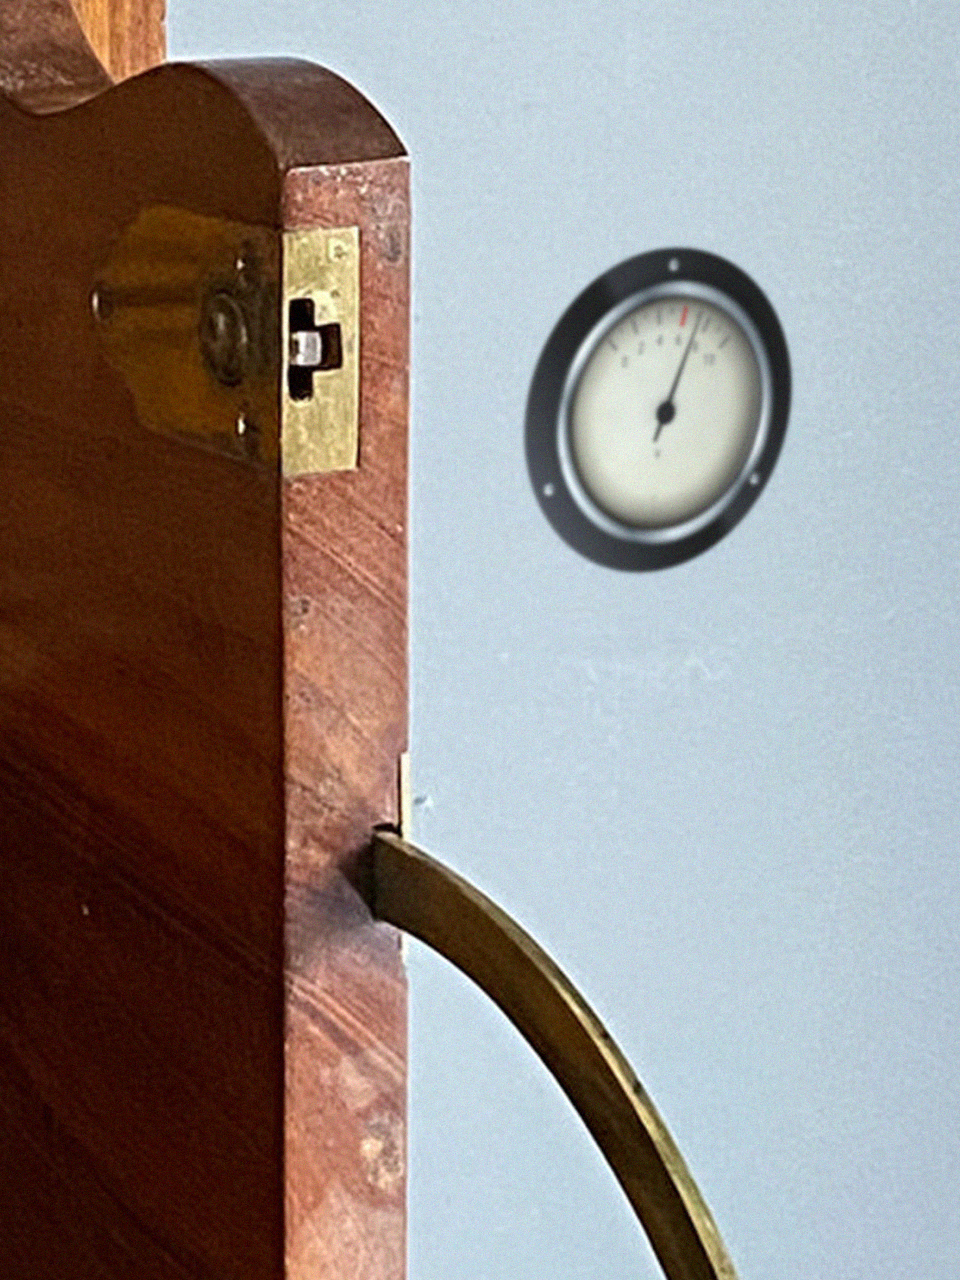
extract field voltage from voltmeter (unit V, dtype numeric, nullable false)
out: 7 V
